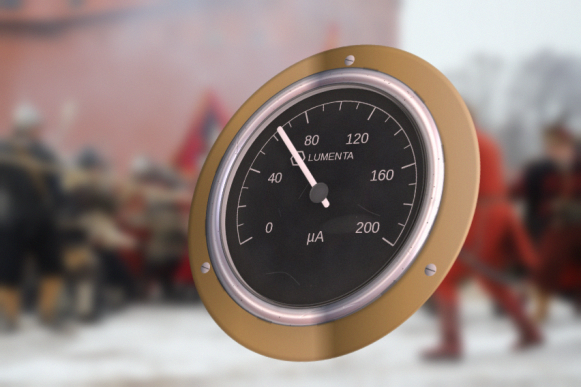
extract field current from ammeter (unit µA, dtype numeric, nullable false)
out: 65 µA
